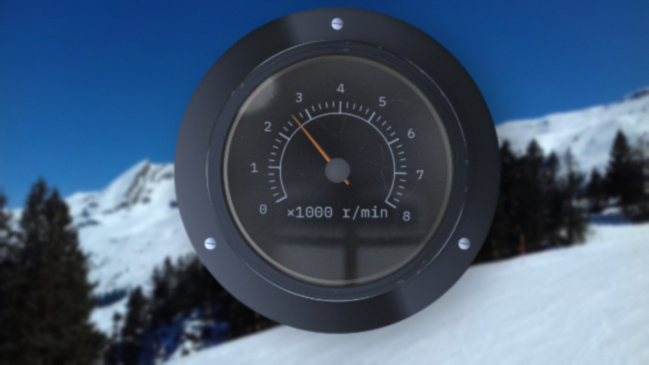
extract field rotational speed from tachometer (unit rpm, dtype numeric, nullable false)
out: 2600 rpm
